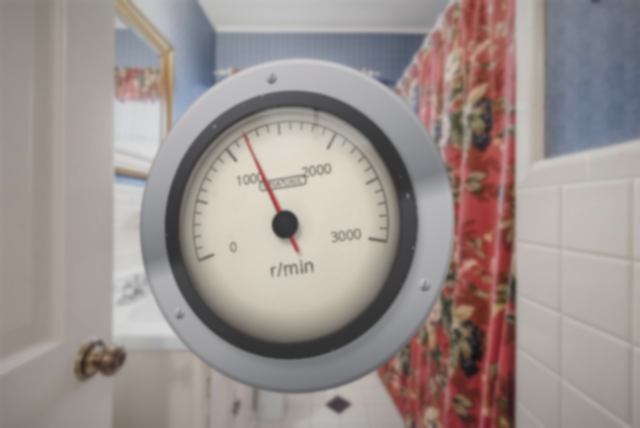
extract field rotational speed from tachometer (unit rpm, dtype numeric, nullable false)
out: 1200 rpm
